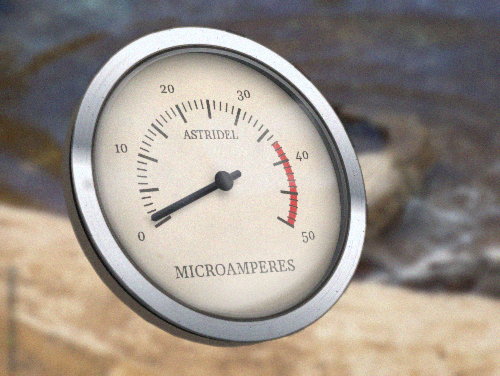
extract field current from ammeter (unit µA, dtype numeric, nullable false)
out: 1 µA
